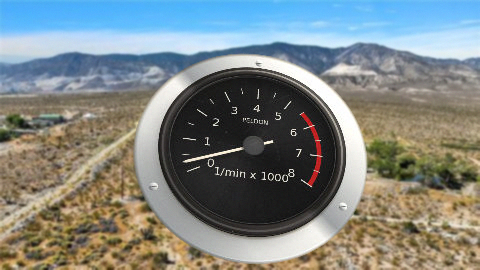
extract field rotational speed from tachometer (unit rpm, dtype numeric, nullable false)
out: 250 rpm
